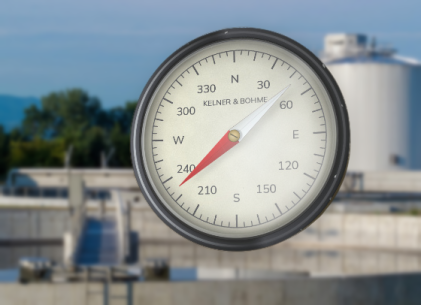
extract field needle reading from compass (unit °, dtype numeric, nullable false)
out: 230 °
